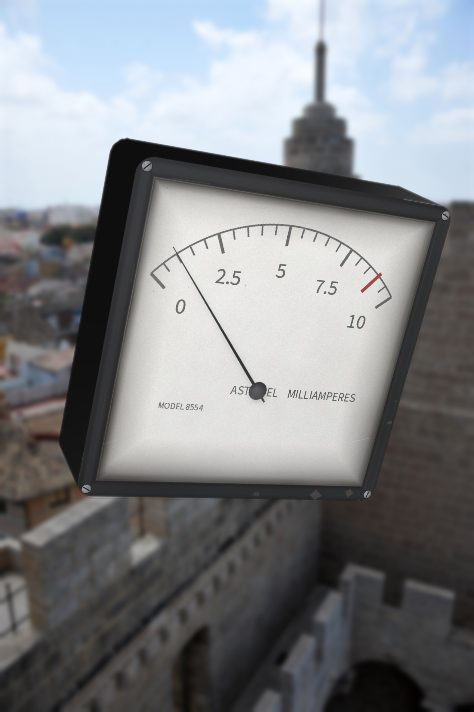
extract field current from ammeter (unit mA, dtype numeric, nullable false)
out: 1 mA
